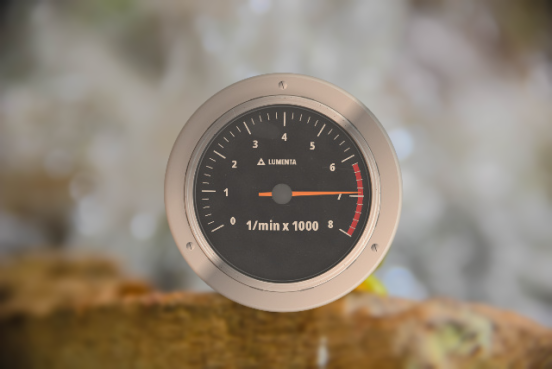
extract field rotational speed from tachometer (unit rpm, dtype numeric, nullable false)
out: 6900 rpm
